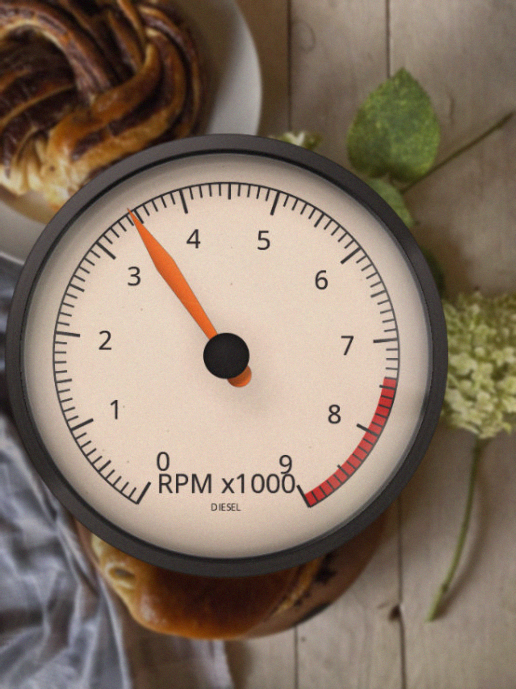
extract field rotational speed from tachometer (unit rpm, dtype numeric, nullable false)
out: 3450 rpm
